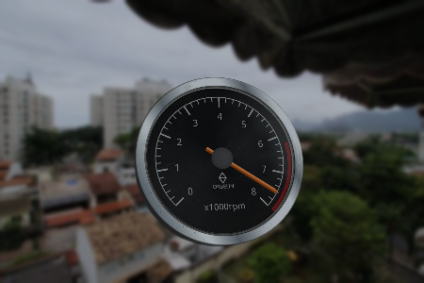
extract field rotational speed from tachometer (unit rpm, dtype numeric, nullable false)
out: 7600 rpm
